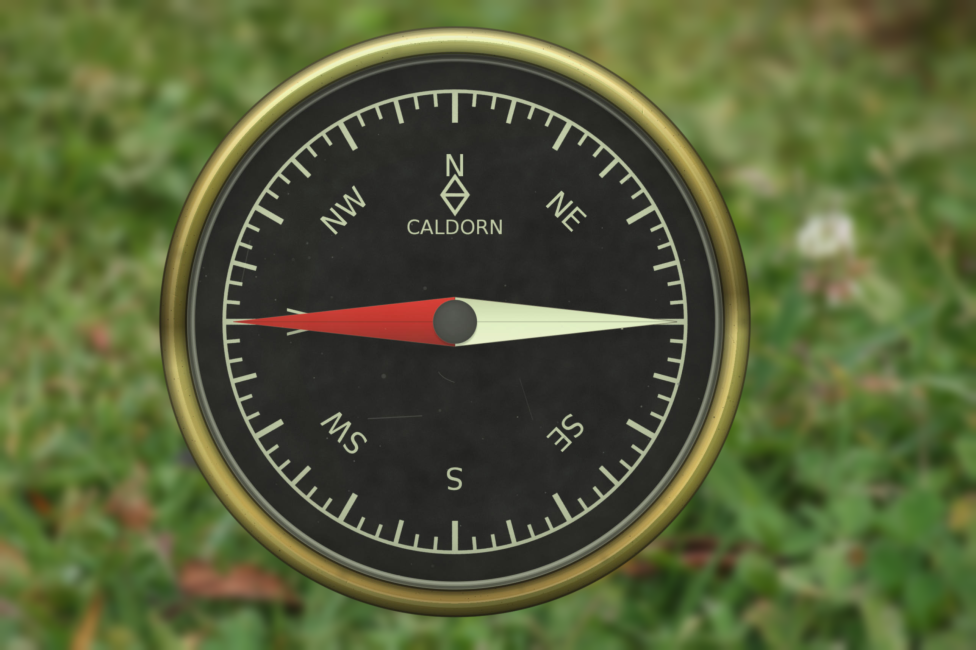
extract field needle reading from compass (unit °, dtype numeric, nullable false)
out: 270 °
